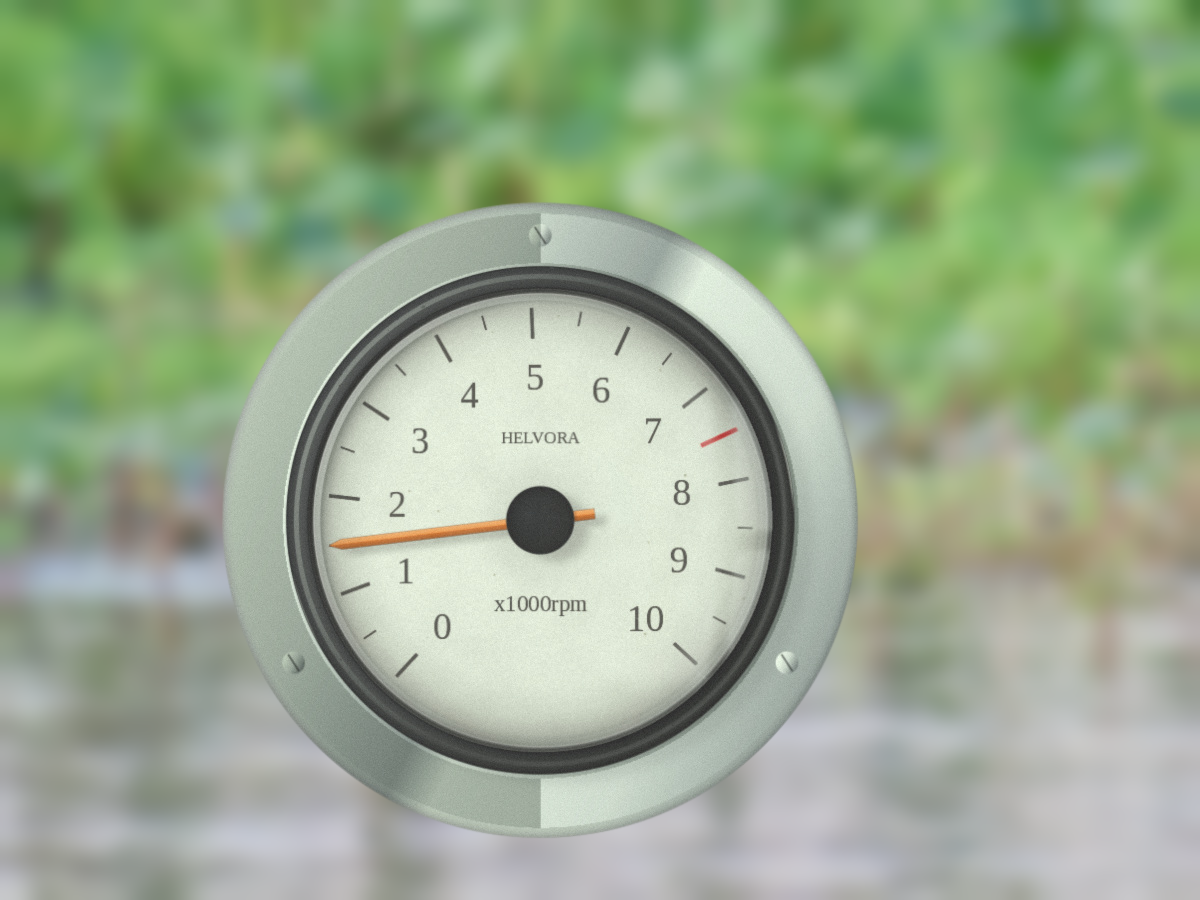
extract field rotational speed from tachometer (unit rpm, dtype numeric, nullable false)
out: 1500 rpm
